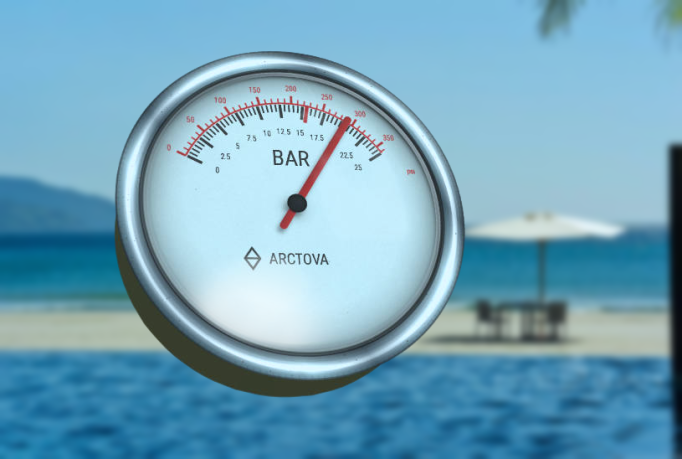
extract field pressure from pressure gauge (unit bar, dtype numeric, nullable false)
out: 20 bar
